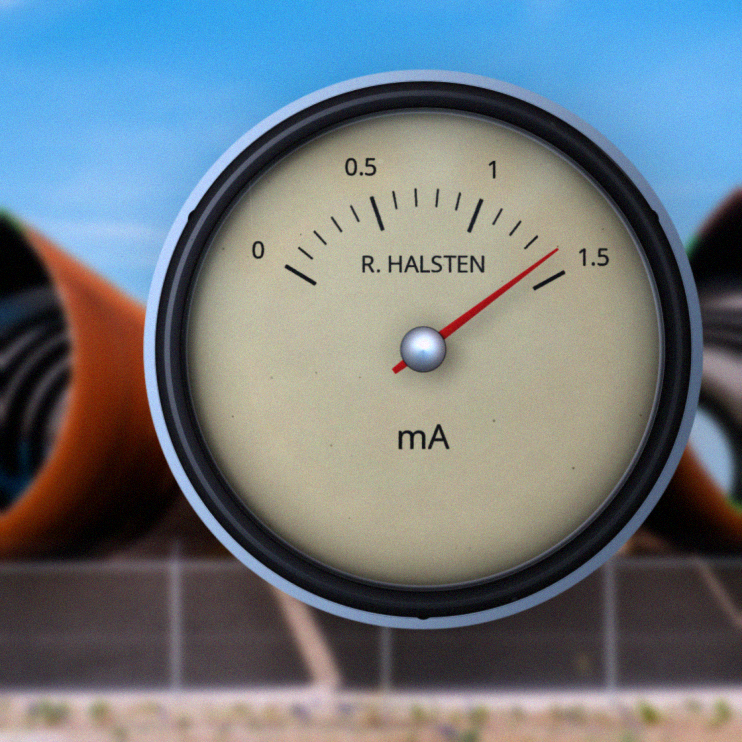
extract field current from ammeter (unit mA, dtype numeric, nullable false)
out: 1.4 mA
